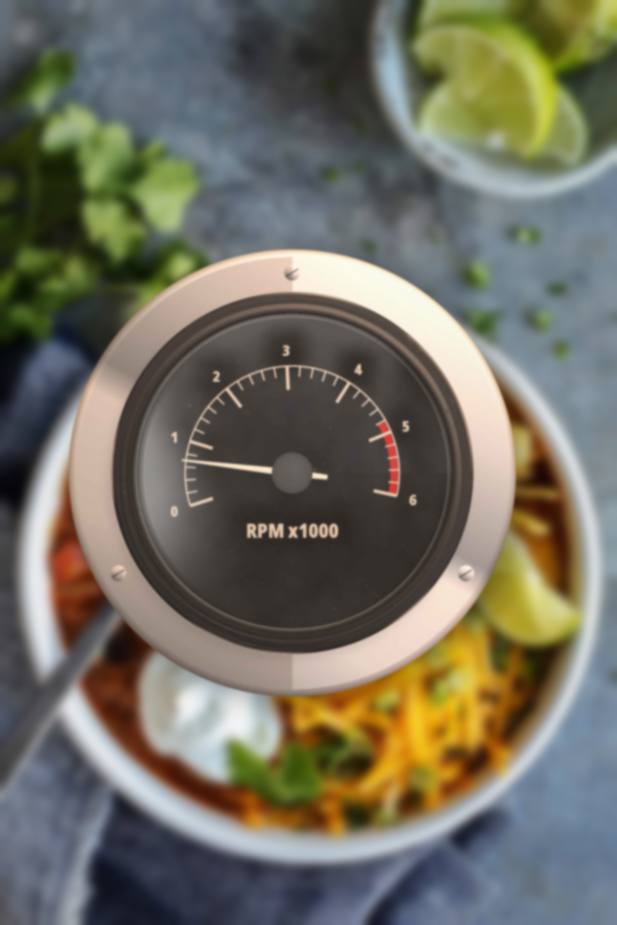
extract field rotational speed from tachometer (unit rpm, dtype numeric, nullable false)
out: 700 rpm
